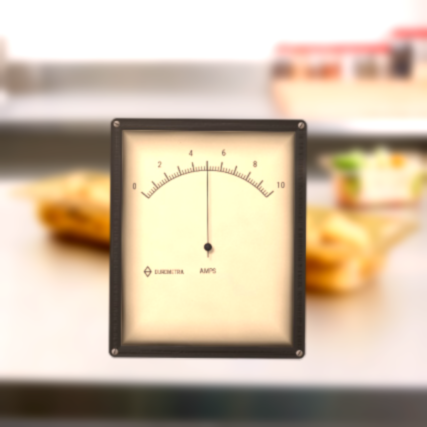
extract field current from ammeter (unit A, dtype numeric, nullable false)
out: 5 A
